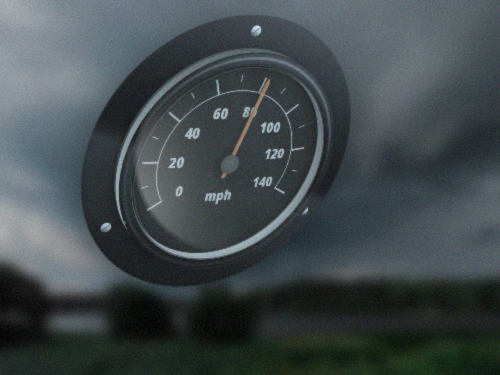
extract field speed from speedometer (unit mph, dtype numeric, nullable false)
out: 80 mph
